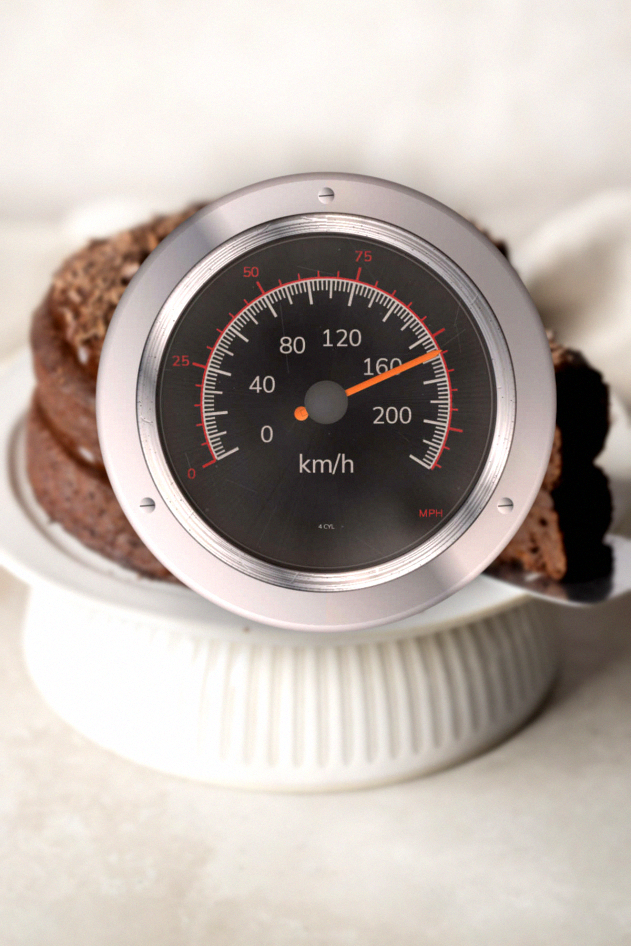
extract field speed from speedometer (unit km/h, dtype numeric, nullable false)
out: 168 km/h
